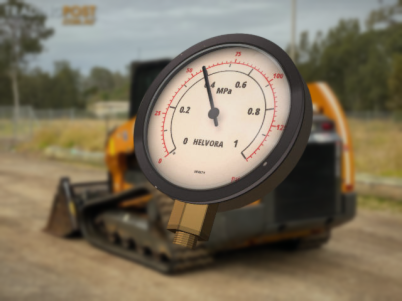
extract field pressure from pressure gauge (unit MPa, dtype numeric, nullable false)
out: 0.4 MPa
